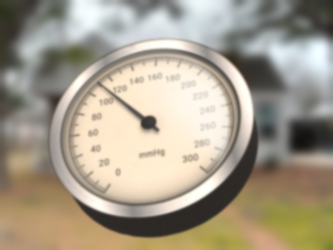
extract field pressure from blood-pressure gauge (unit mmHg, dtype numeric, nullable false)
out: 110 mmHg
